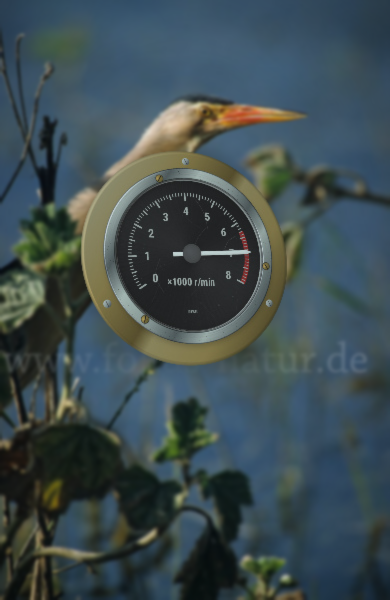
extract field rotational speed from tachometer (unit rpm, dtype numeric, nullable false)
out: 7000 rpm
